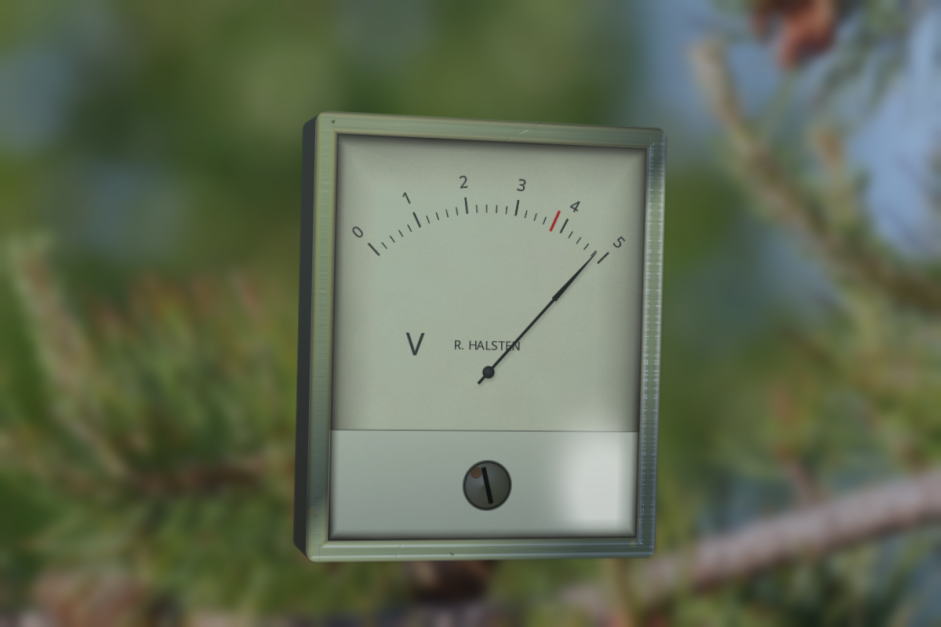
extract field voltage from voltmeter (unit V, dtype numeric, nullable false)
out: 4.8 V
